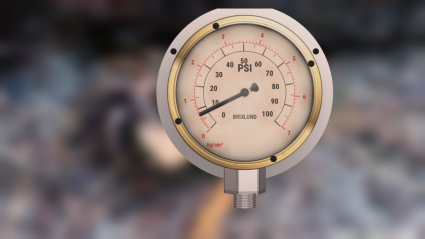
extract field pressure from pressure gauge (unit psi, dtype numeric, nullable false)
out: 7.5 psi
